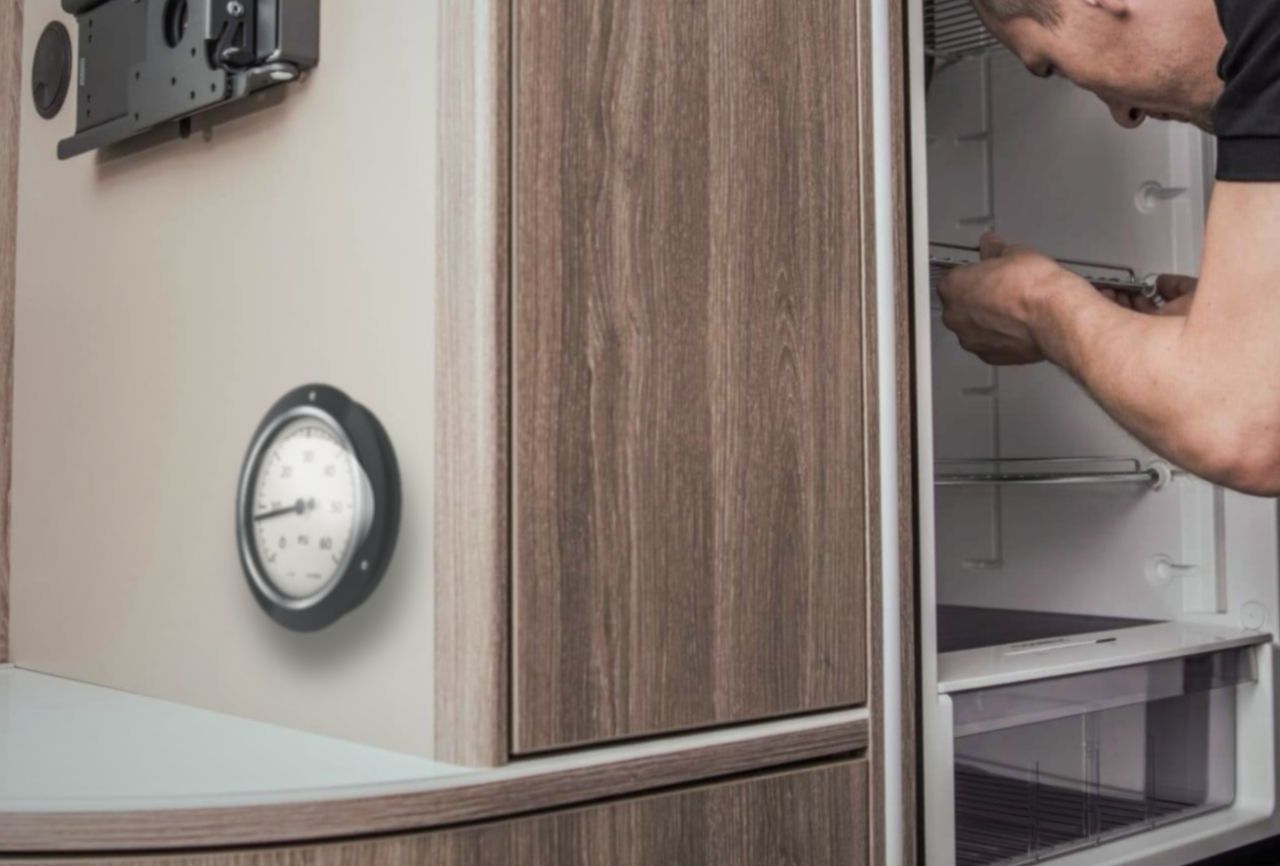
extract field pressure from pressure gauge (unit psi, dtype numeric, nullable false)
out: 8 psi
